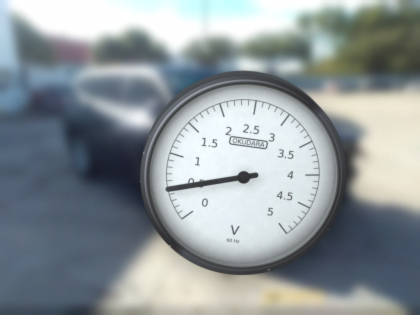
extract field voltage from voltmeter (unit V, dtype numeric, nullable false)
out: 0.5 V
